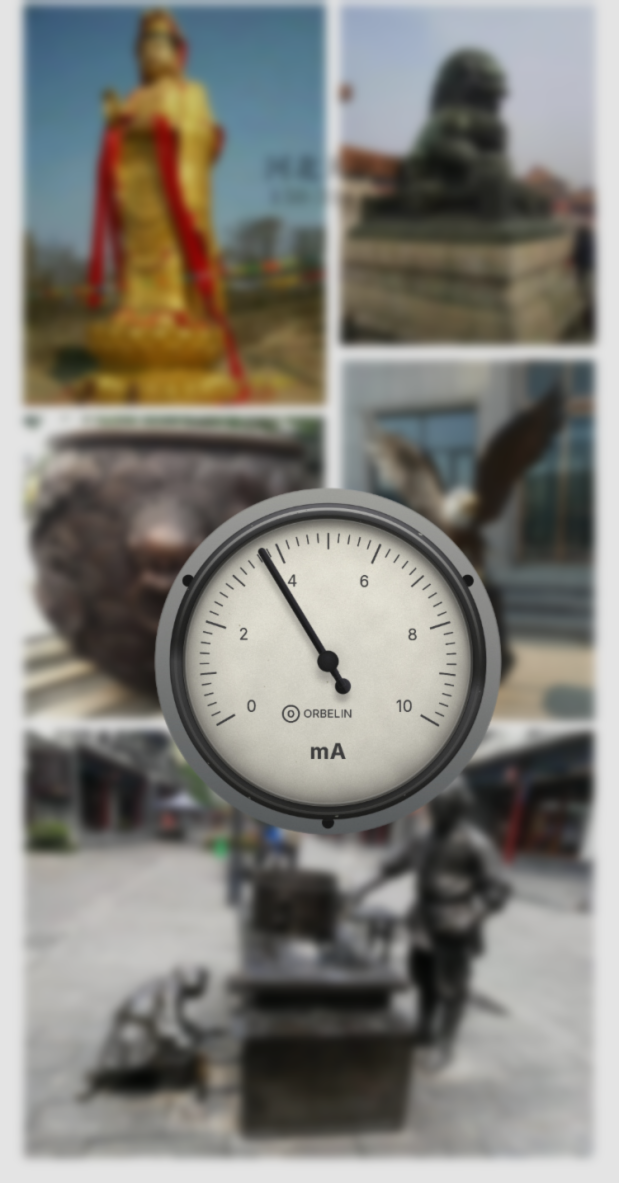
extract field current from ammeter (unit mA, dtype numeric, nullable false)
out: 3.7 mA
